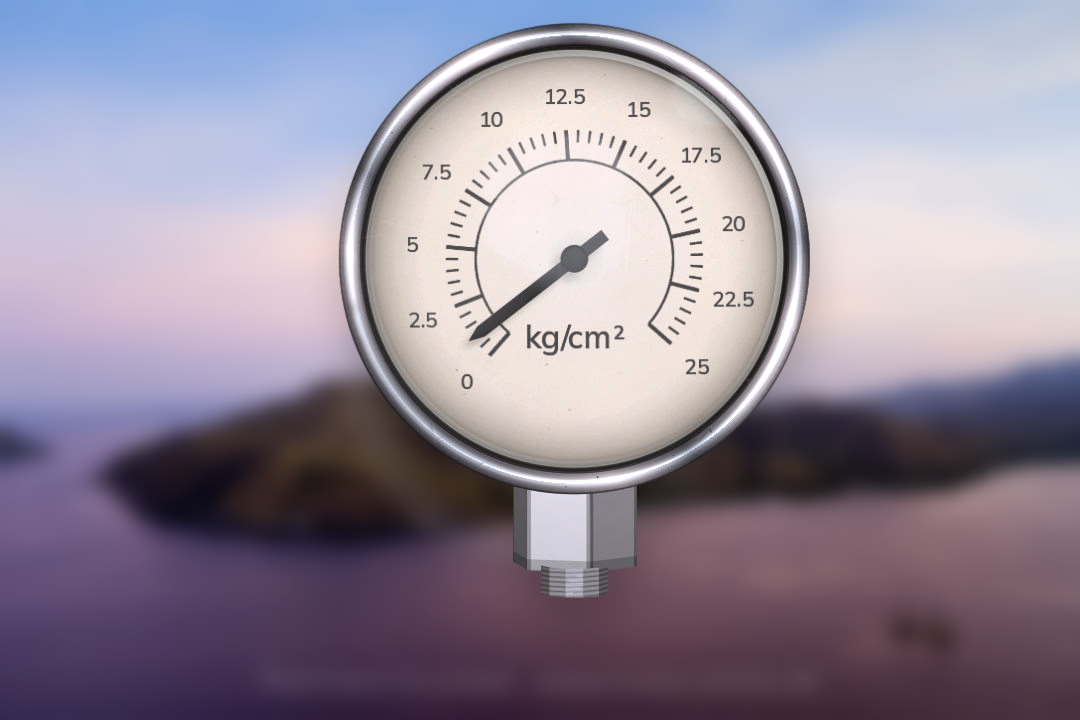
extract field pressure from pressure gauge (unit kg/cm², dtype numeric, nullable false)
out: 1 kg/cm²
